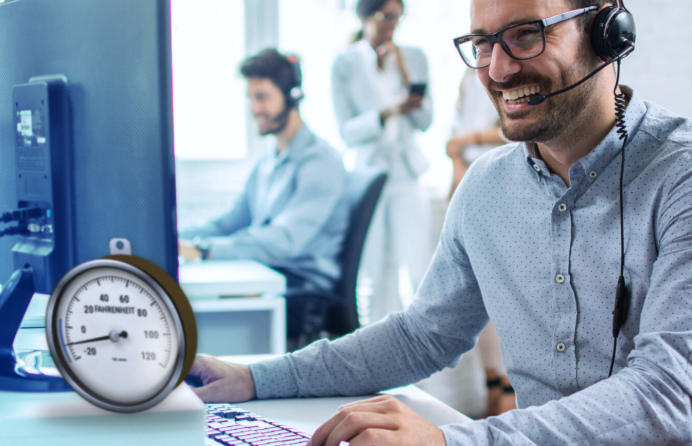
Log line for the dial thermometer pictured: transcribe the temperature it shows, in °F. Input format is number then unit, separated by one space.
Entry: -10 °F
